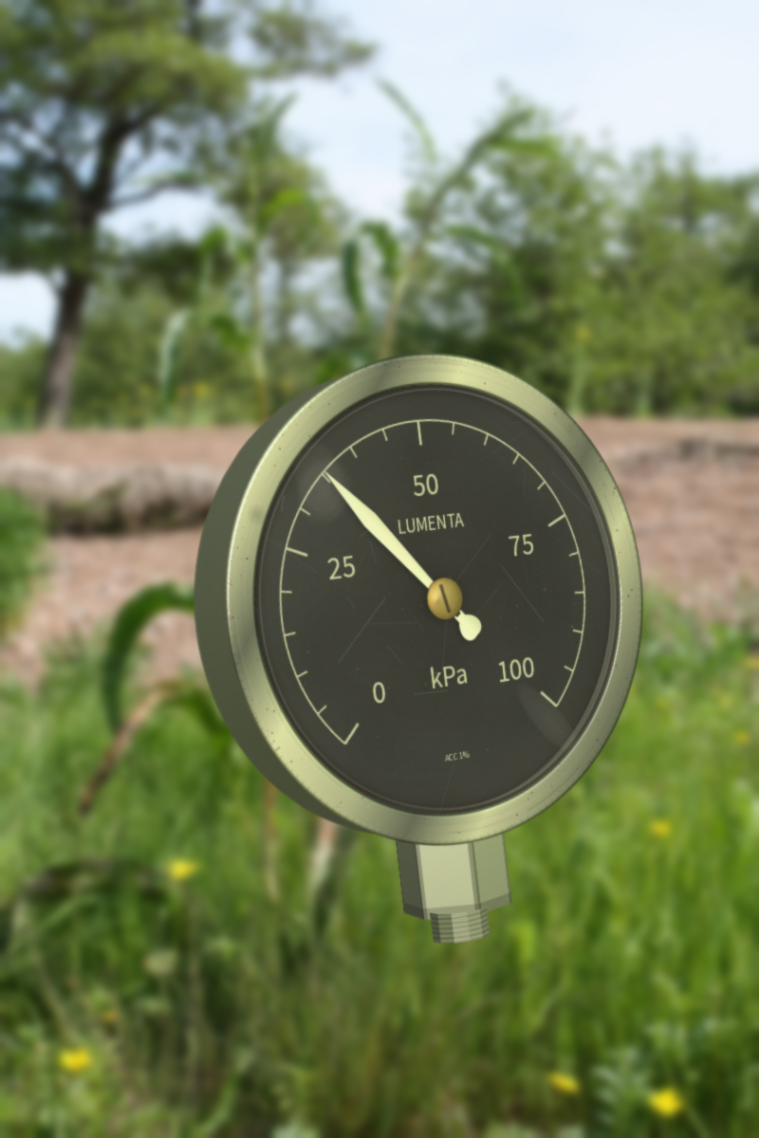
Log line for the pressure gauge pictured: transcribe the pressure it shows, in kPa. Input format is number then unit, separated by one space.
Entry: 35 kPa
